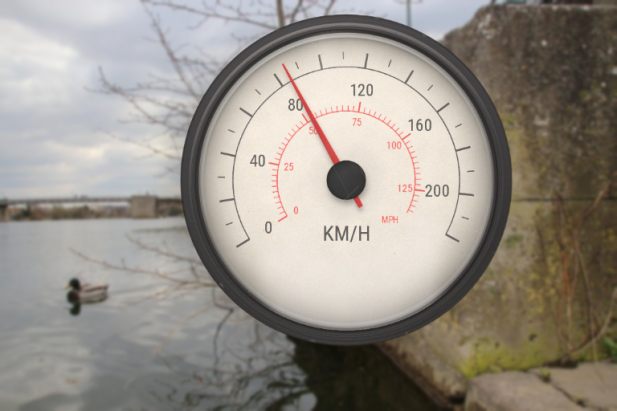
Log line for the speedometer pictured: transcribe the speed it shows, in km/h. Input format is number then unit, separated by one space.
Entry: 85 km/h
